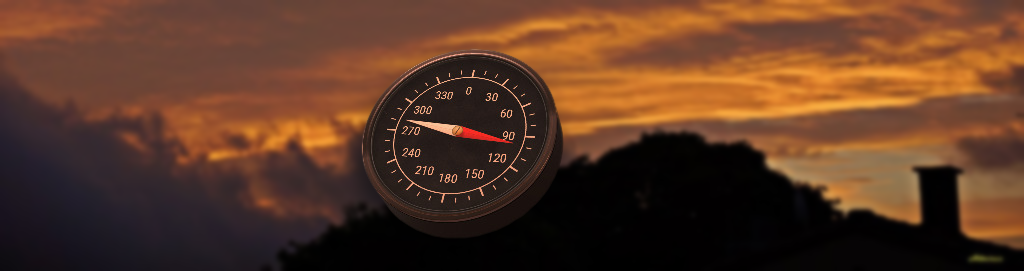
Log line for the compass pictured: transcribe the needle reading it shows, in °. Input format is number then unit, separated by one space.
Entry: 100 °
